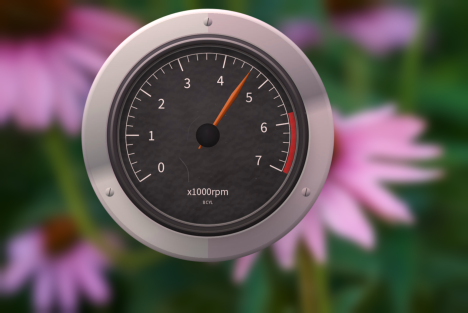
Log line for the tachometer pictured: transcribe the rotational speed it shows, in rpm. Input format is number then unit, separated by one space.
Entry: 4600 rpm
